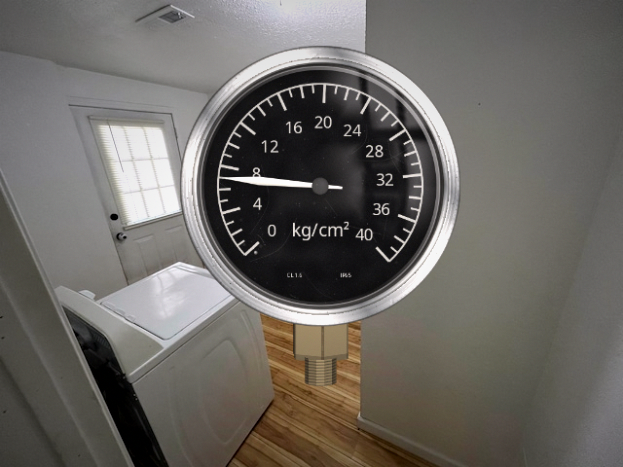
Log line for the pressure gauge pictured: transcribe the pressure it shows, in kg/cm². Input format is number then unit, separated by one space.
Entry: 7 kg/cm²
